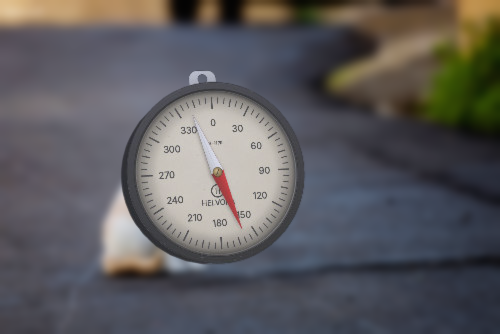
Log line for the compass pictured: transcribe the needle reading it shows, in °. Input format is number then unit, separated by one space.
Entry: 160 °
